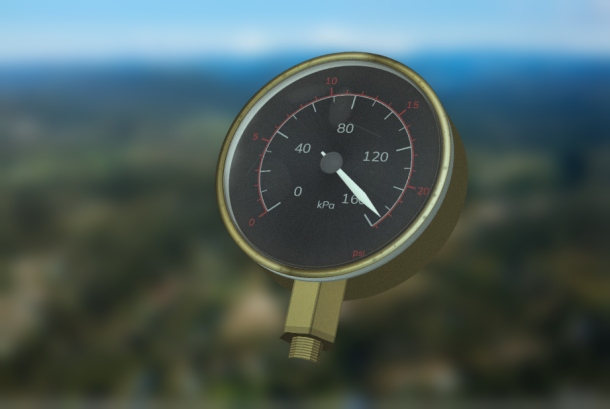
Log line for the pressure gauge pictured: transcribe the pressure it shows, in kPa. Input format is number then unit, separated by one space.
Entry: 155 kPa
